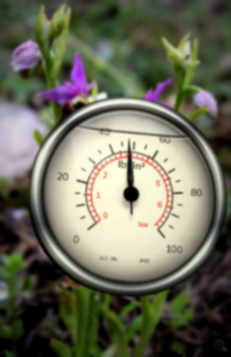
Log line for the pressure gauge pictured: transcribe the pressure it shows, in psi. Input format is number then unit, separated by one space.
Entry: 47.5 psi
